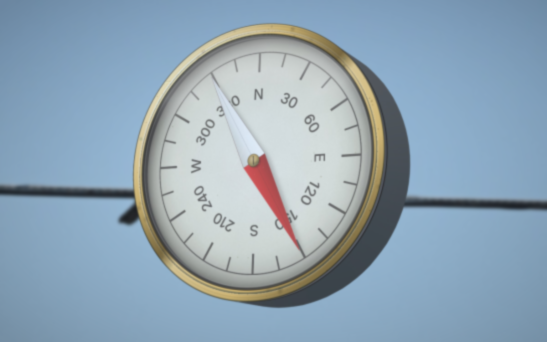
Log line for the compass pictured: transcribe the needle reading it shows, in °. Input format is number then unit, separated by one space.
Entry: 150 °
